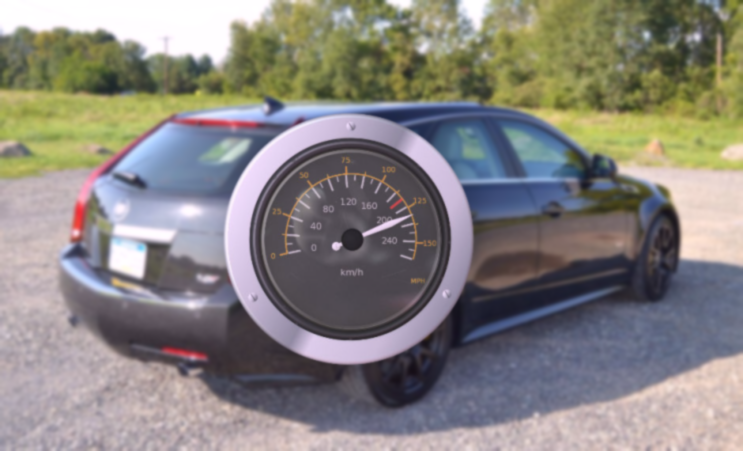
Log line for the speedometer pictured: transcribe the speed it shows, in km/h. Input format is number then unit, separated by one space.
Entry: 210 km/h
